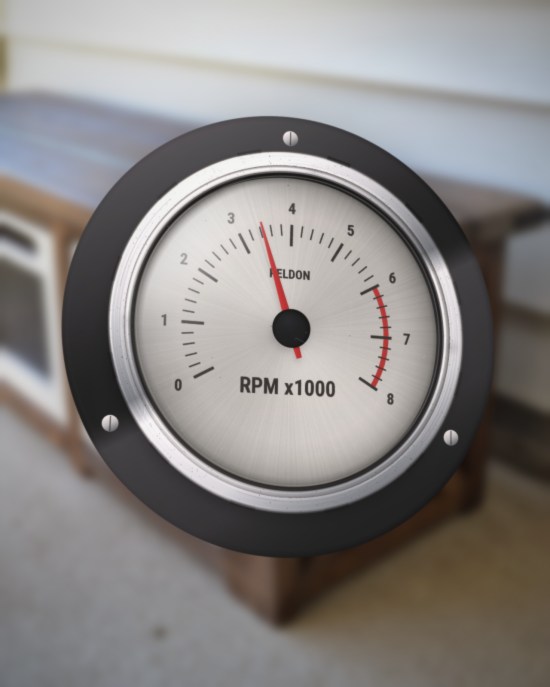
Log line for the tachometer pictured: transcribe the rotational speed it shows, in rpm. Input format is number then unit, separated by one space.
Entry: 3400 rpm
